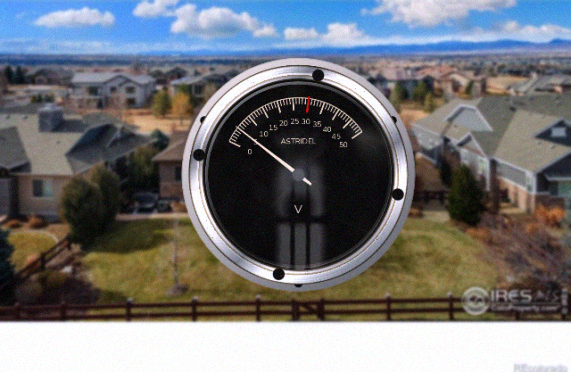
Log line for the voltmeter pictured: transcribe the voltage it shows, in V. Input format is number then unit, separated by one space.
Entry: 5 V
